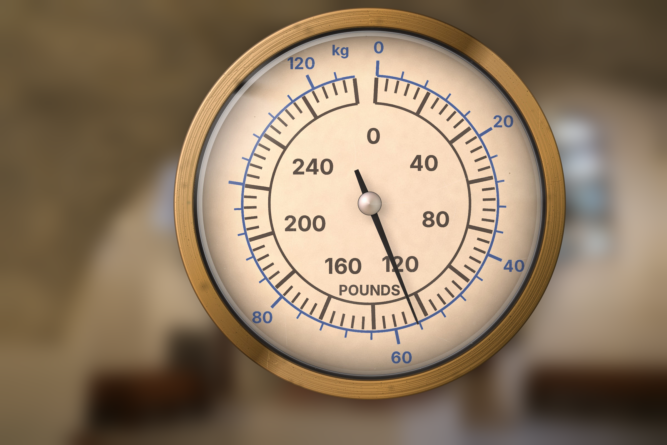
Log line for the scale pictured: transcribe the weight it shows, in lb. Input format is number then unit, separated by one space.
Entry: 124 lb
